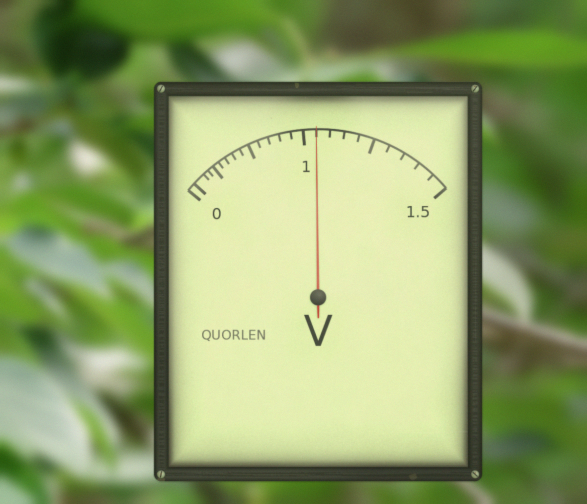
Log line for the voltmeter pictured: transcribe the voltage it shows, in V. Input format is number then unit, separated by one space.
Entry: 1.05 V
